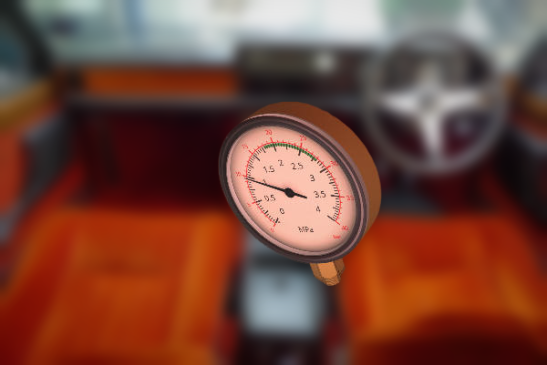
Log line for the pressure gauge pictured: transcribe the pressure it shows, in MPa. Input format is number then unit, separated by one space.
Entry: 1 MPa
